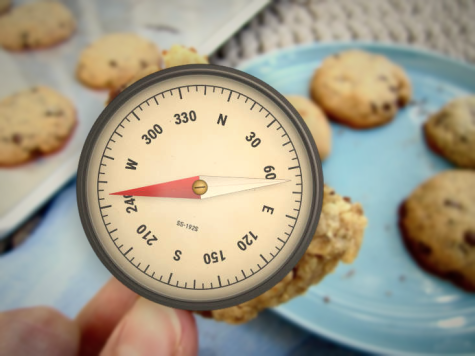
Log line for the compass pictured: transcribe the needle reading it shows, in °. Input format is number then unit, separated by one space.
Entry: 247.5 °
